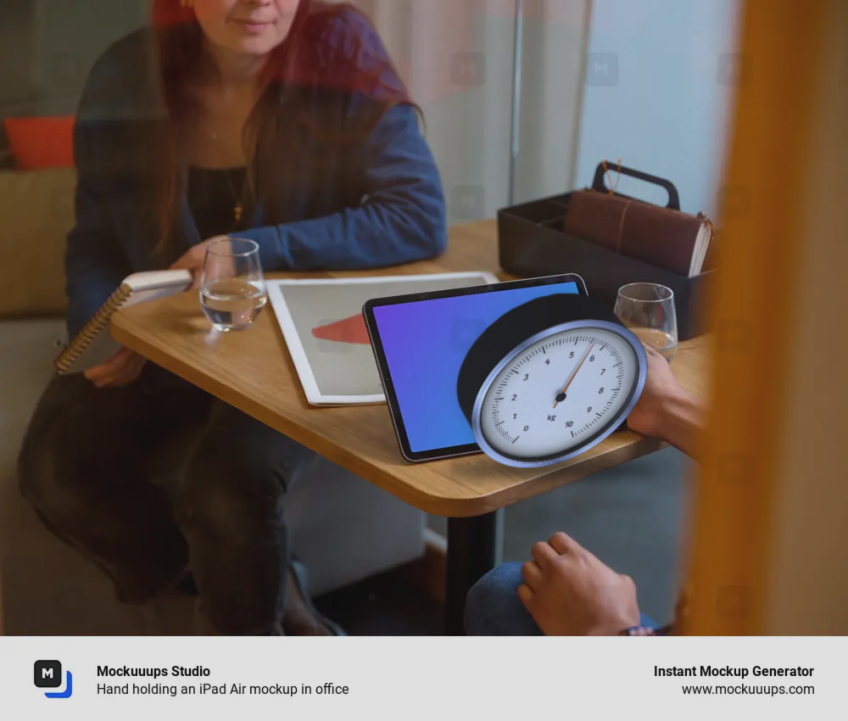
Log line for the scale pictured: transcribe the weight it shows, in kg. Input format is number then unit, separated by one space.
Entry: 5.5 kg
